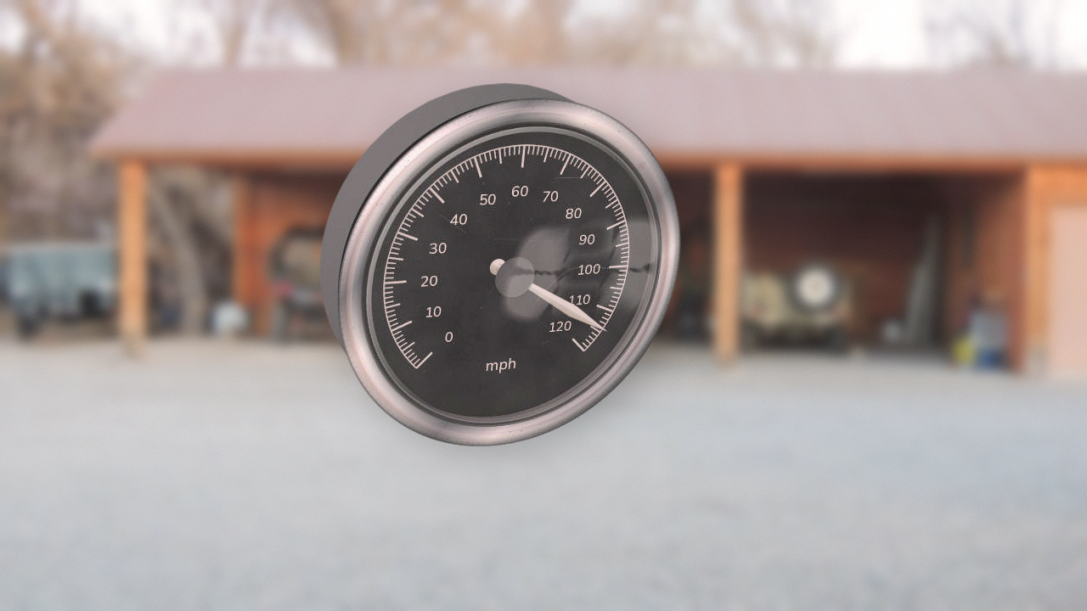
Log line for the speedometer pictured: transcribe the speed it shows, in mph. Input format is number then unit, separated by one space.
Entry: 114 mph
